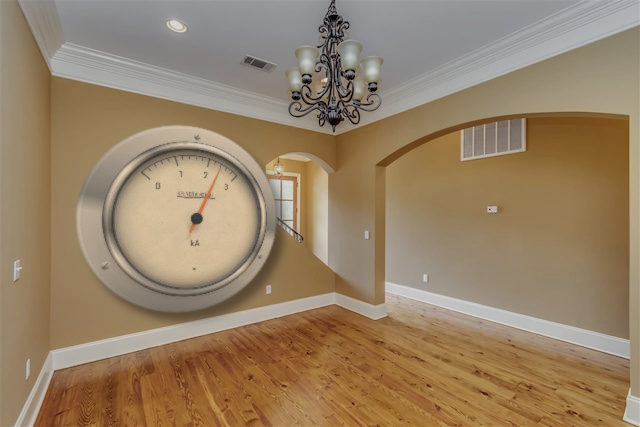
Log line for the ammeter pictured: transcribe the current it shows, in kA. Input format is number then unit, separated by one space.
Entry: 2.4 kA
